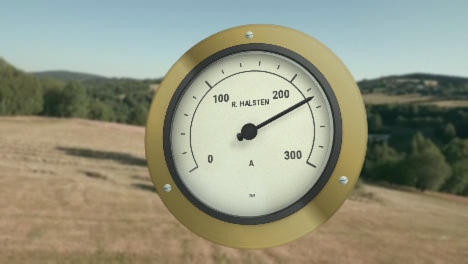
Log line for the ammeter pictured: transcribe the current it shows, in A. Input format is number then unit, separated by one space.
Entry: 230 A
